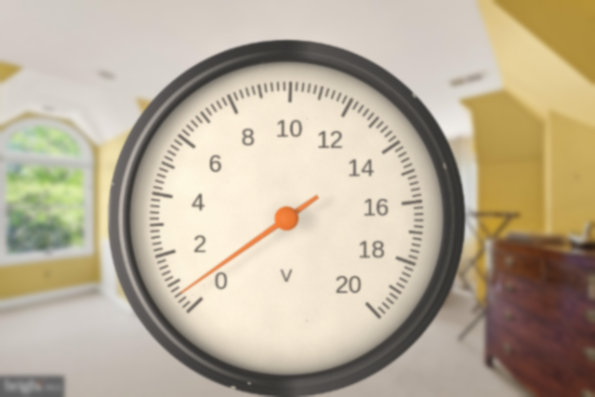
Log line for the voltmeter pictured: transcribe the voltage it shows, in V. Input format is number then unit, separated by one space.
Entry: 0.6 V
